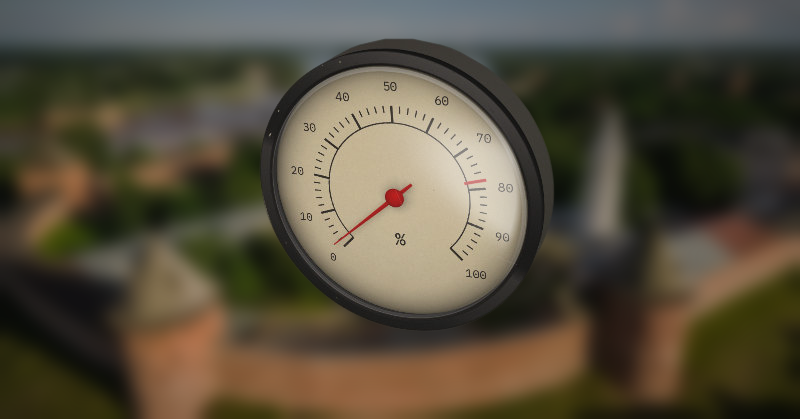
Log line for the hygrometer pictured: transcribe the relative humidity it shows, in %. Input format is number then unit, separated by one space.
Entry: 2 %
